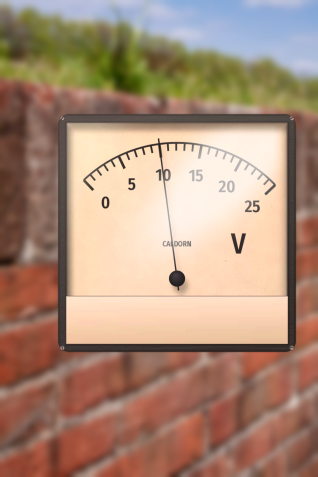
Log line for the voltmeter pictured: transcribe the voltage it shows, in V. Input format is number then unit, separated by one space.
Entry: 10 V
